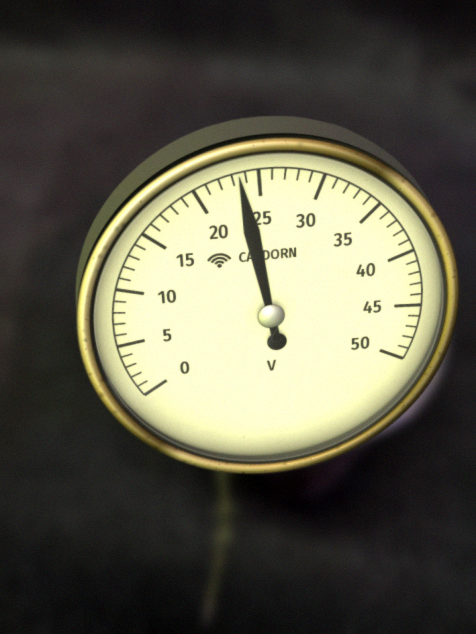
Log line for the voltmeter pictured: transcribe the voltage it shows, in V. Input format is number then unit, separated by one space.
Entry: 23.5 V
